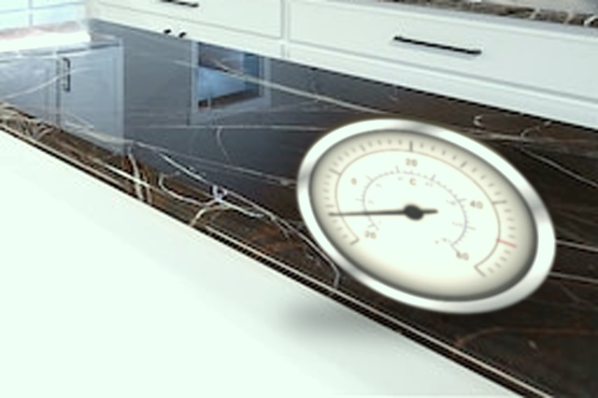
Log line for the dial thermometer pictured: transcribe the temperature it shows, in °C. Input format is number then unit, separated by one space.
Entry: -12 °C
